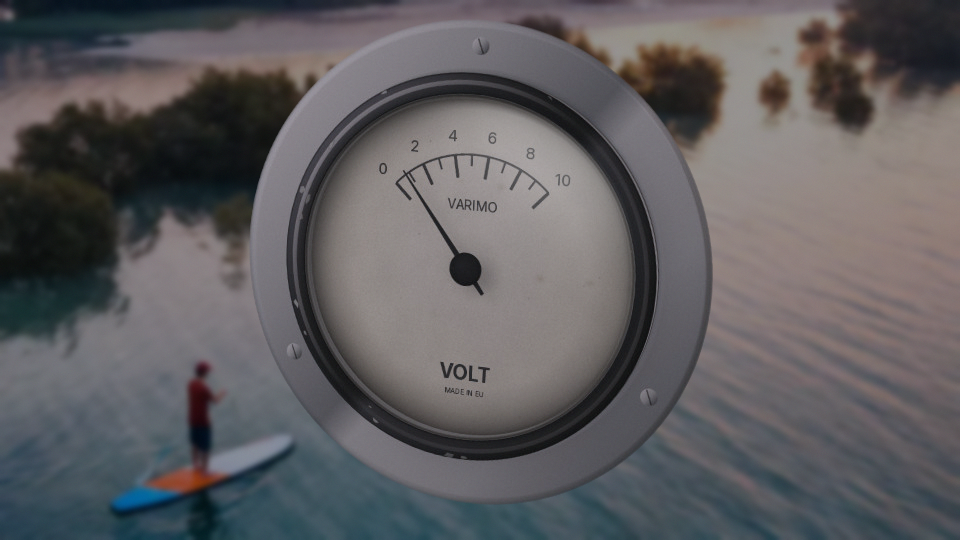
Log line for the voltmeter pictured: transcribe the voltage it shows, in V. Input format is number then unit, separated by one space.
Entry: 1 V
